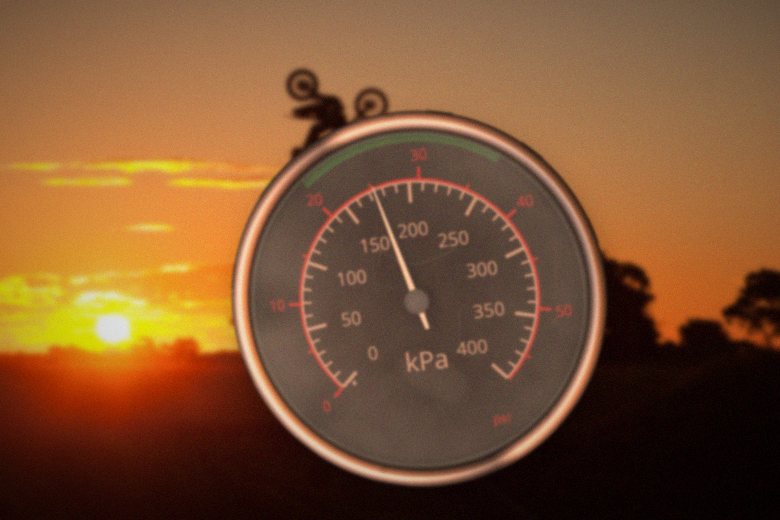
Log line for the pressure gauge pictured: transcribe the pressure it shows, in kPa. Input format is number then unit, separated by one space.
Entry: 175 kPa
